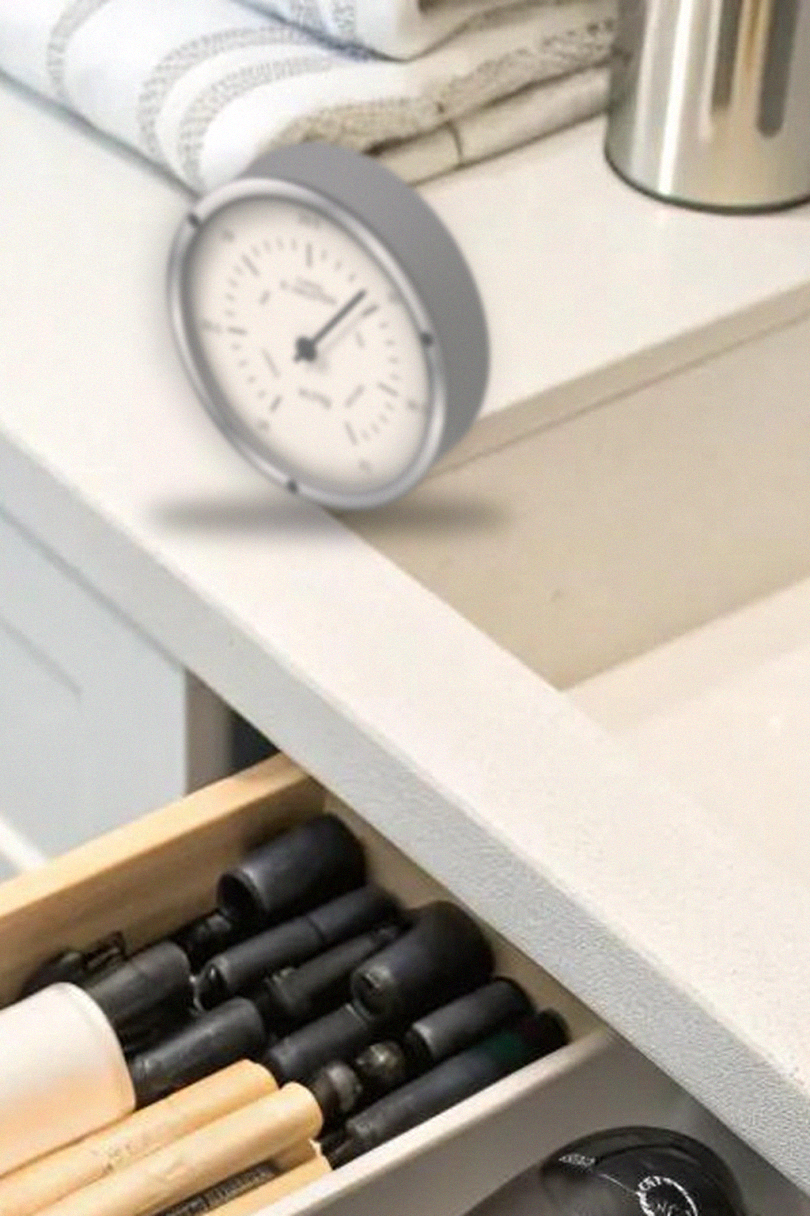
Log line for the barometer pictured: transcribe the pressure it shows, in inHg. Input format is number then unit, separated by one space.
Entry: 29.9 inHg
